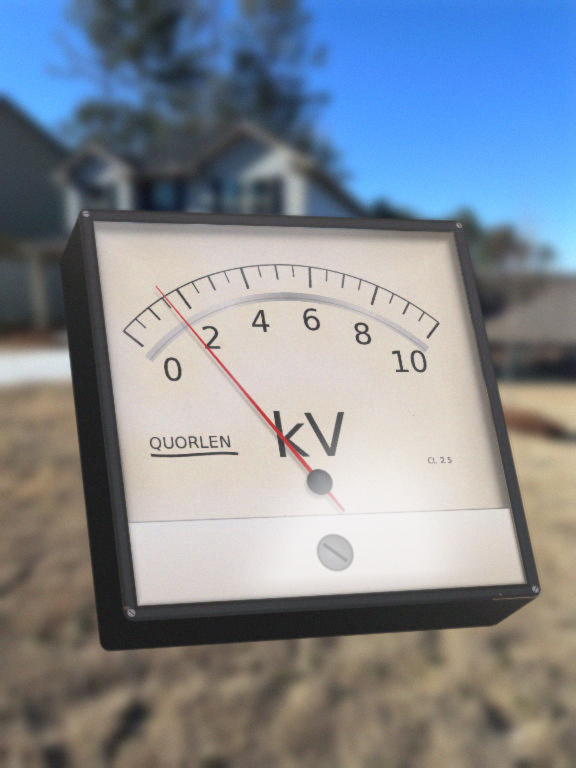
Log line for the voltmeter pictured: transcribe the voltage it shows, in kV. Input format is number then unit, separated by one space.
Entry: 1.5 kV
